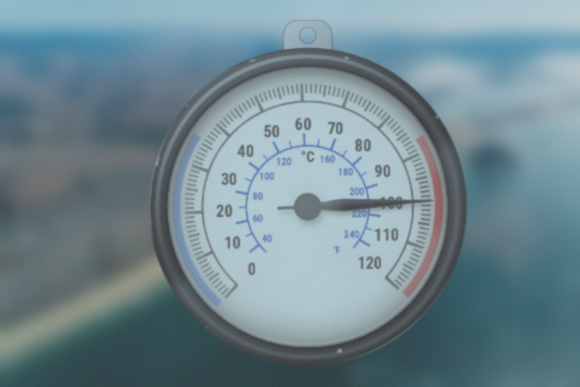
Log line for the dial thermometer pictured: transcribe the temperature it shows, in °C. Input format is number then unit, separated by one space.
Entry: 100 °C
